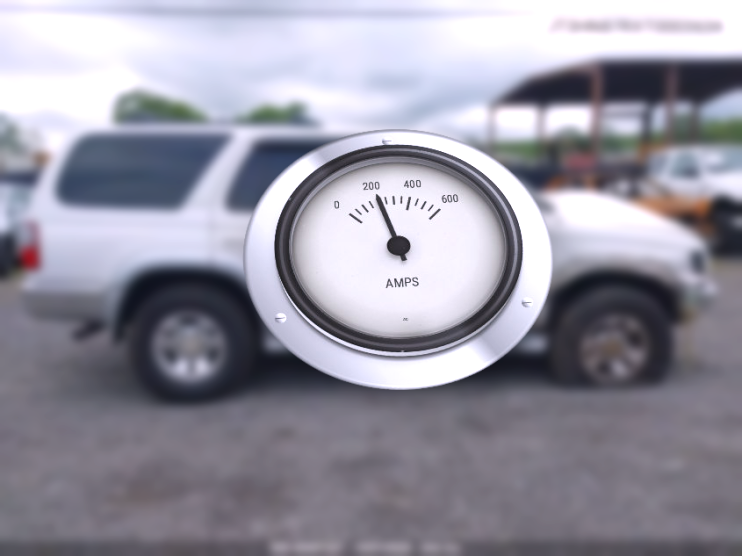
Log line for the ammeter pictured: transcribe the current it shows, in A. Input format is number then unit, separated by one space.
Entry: 200 A
